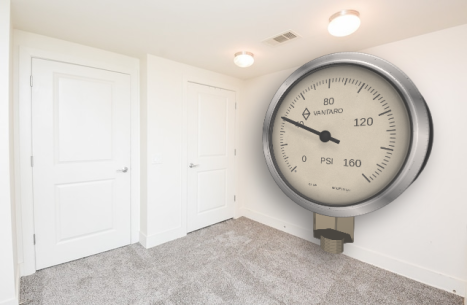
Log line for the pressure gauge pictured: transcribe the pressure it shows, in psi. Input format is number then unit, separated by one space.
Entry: 40 psi
